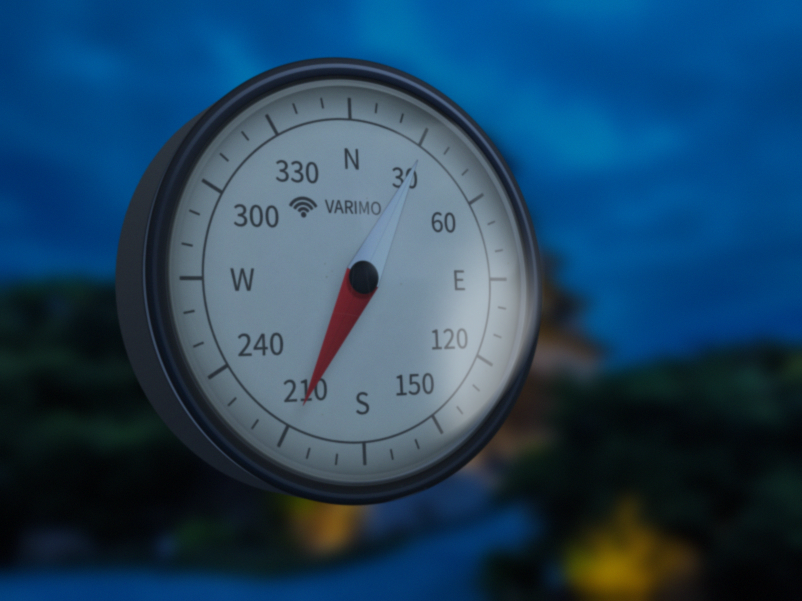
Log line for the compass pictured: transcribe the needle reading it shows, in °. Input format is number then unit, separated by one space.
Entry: 210 °
